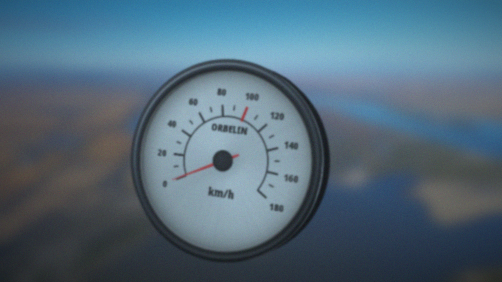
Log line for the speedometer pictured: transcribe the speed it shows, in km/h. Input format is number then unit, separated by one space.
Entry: 0 km/h
